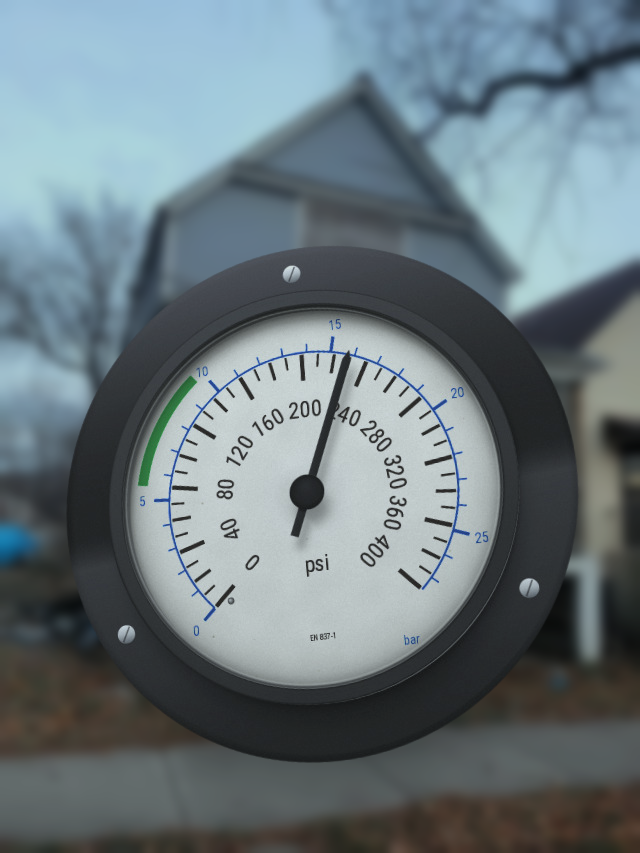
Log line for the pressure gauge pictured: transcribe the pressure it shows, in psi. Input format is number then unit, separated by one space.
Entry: 230 psi
